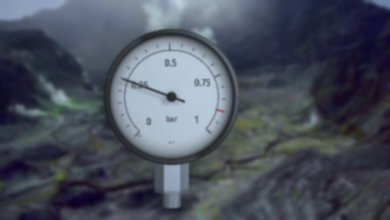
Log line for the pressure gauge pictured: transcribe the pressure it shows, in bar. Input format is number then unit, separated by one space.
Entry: 0.25 bar
